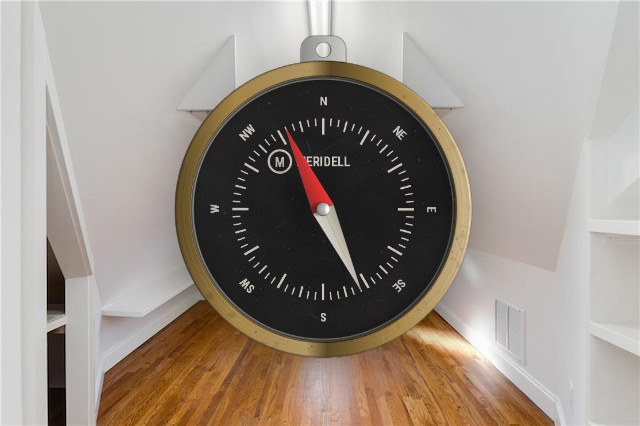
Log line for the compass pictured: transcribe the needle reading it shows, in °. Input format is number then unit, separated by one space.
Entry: 335 °
